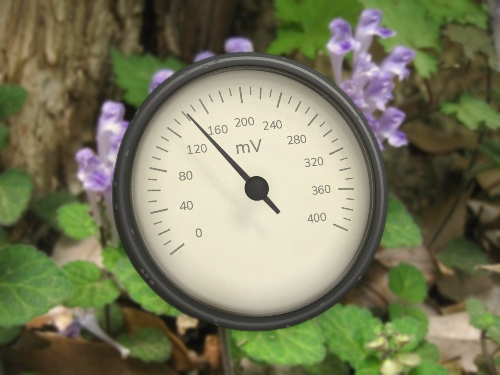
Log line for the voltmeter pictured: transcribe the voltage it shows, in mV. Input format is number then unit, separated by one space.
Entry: 140 mV
